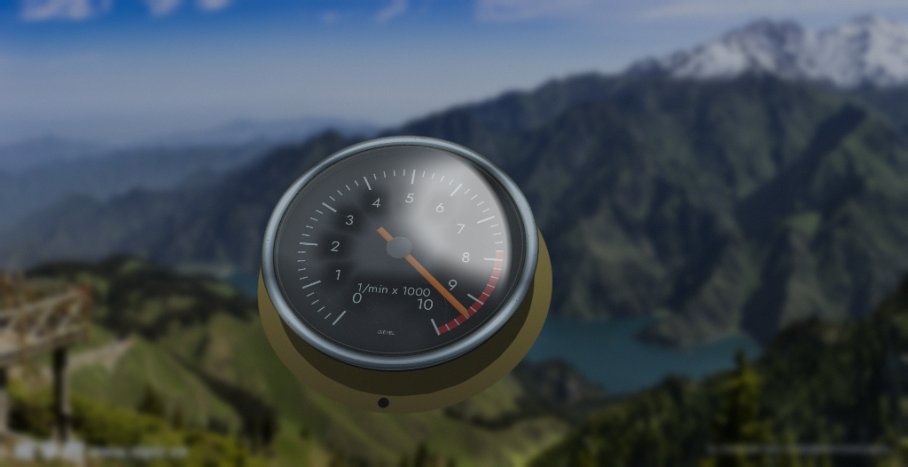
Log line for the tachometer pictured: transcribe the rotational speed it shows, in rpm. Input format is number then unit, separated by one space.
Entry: 9400 rpm
